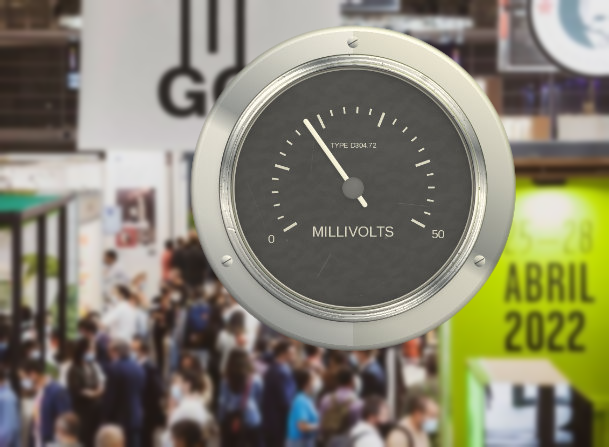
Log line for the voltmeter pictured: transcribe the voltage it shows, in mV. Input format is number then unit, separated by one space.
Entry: 18 mV
